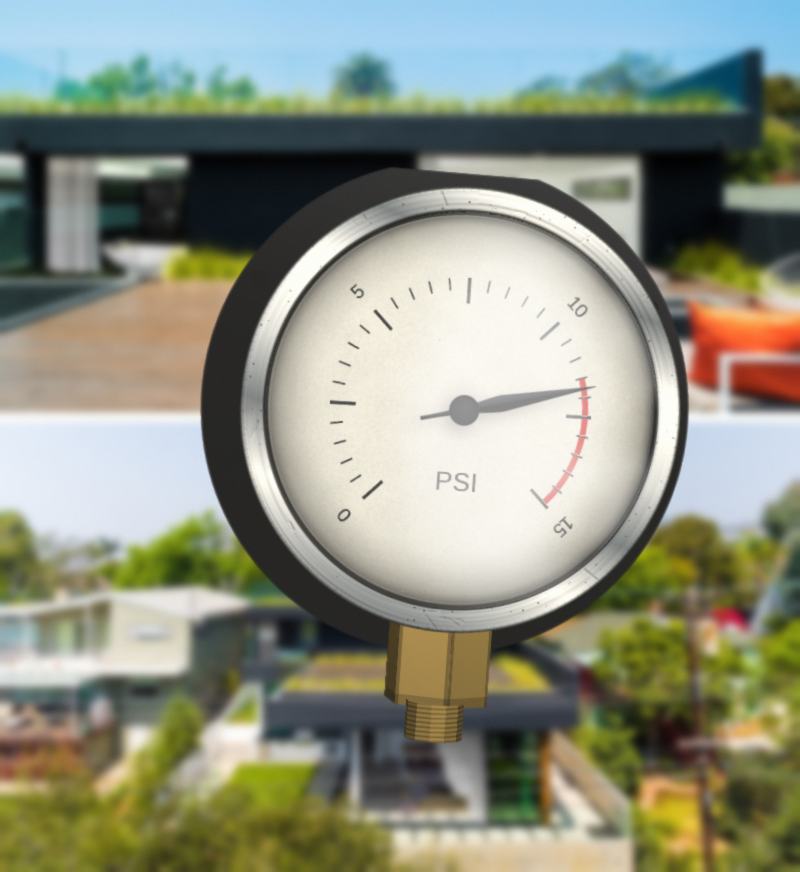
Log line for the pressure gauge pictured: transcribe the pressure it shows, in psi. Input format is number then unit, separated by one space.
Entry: 11.75 psi
